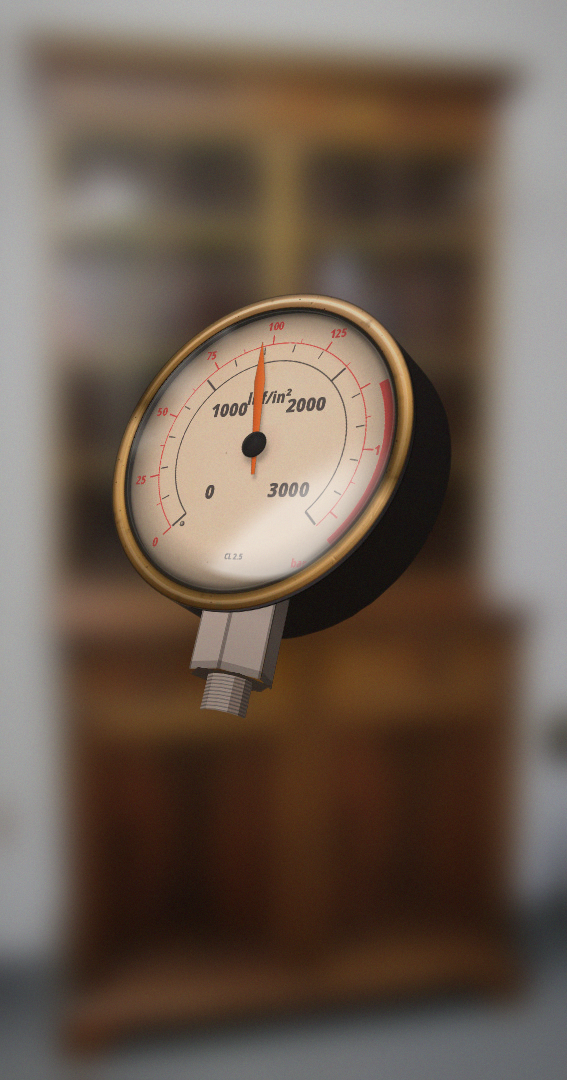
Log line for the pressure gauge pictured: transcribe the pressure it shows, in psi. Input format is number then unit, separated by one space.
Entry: 1400 psi
